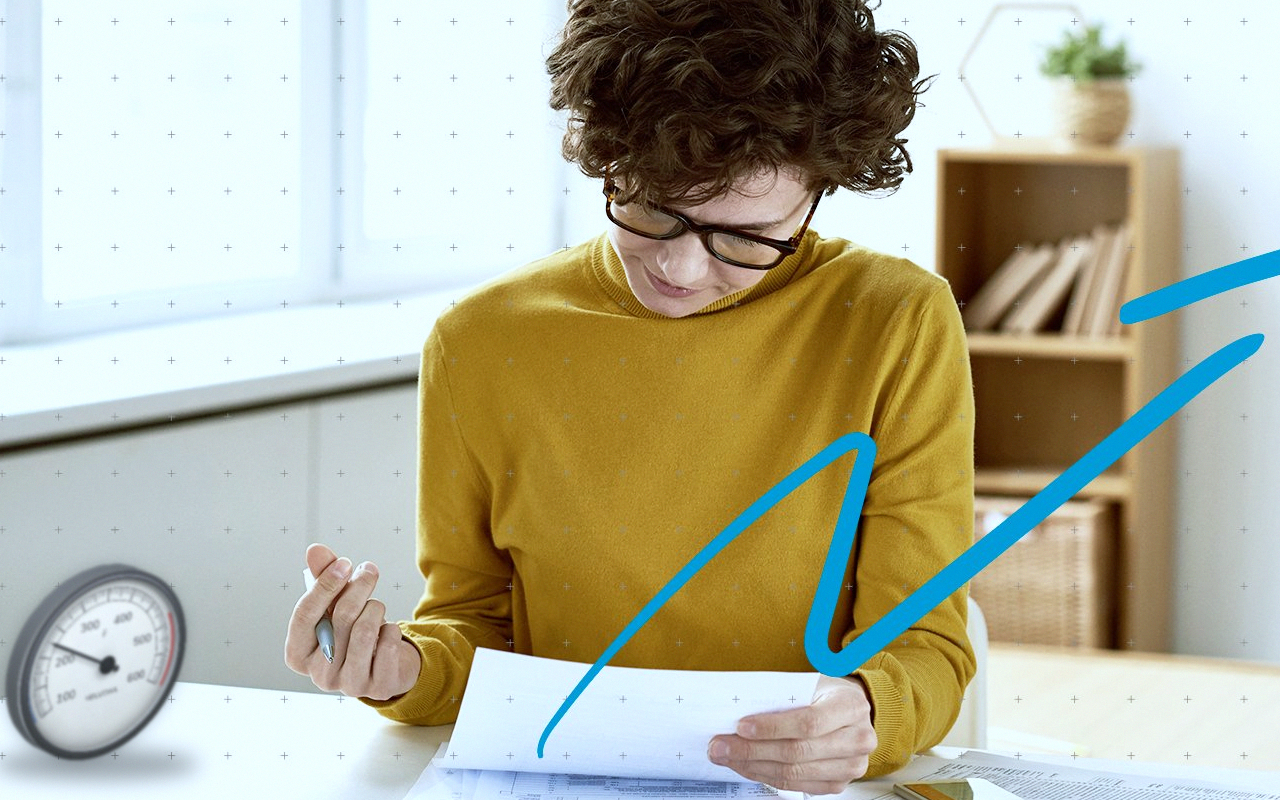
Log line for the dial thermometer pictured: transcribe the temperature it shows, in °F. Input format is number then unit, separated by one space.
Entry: 225 °F
